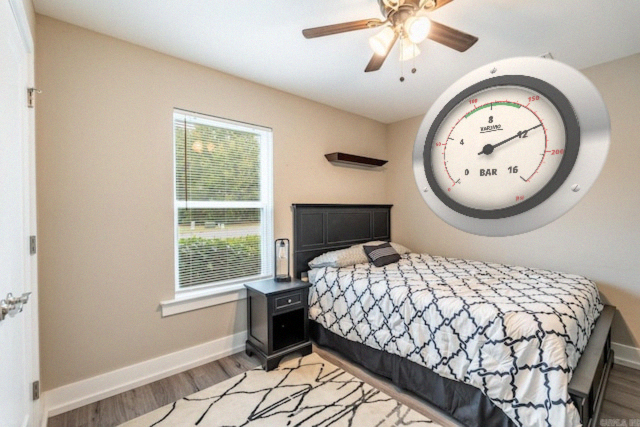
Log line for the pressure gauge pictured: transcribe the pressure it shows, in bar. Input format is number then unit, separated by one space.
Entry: 12 bar
